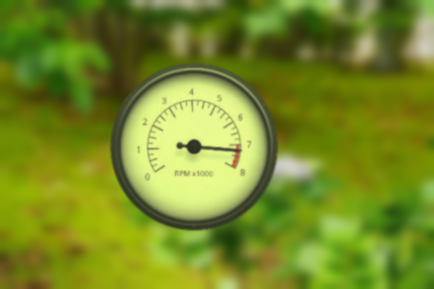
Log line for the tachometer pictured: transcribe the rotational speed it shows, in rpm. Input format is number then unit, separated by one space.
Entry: 7250 rpm
